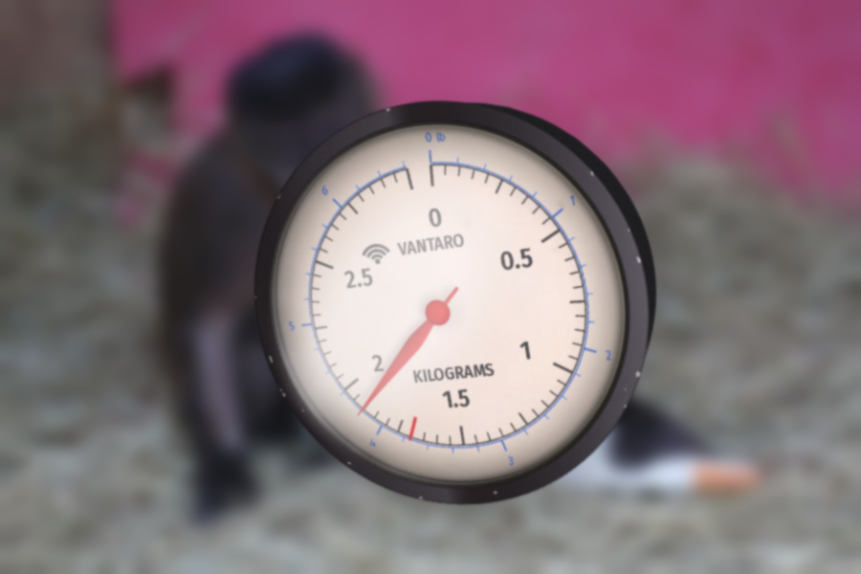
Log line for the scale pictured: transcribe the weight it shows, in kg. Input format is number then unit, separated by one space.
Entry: 1.9 kg
